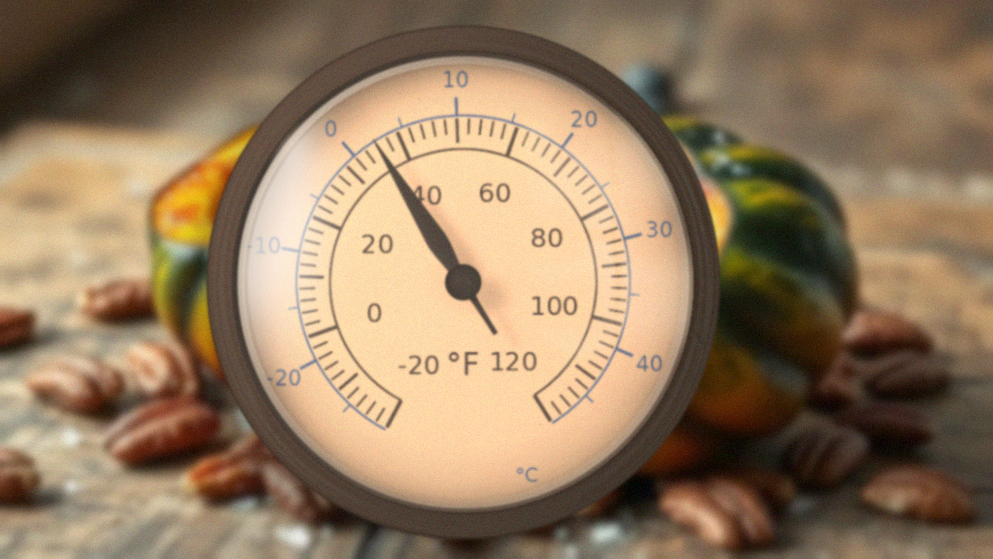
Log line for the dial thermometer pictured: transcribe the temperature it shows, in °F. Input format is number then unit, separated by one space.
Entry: 36 °F
